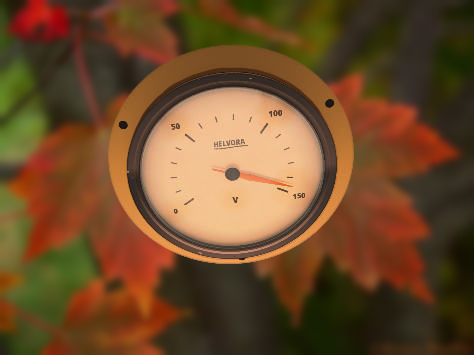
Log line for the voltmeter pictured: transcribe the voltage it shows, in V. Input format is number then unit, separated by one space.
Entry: 145 V
